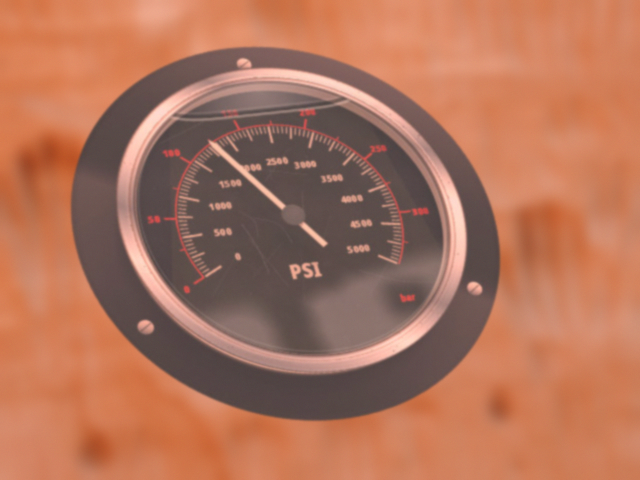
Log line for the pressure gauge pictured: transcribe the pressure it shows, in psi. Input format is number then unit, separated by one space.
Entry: 1750 psi
